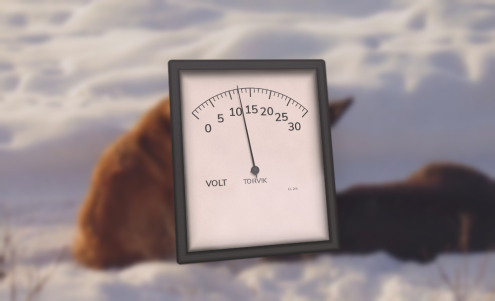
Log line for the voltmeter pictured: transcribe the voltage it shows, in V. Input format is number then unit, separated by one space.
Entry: 12 V
